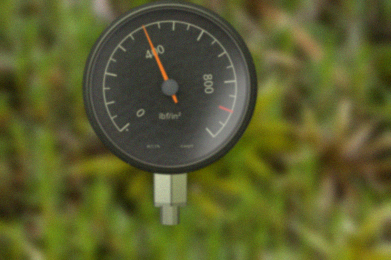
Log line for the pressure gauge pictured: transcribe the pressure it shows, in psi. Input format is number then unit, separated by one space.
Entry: 400 psi
